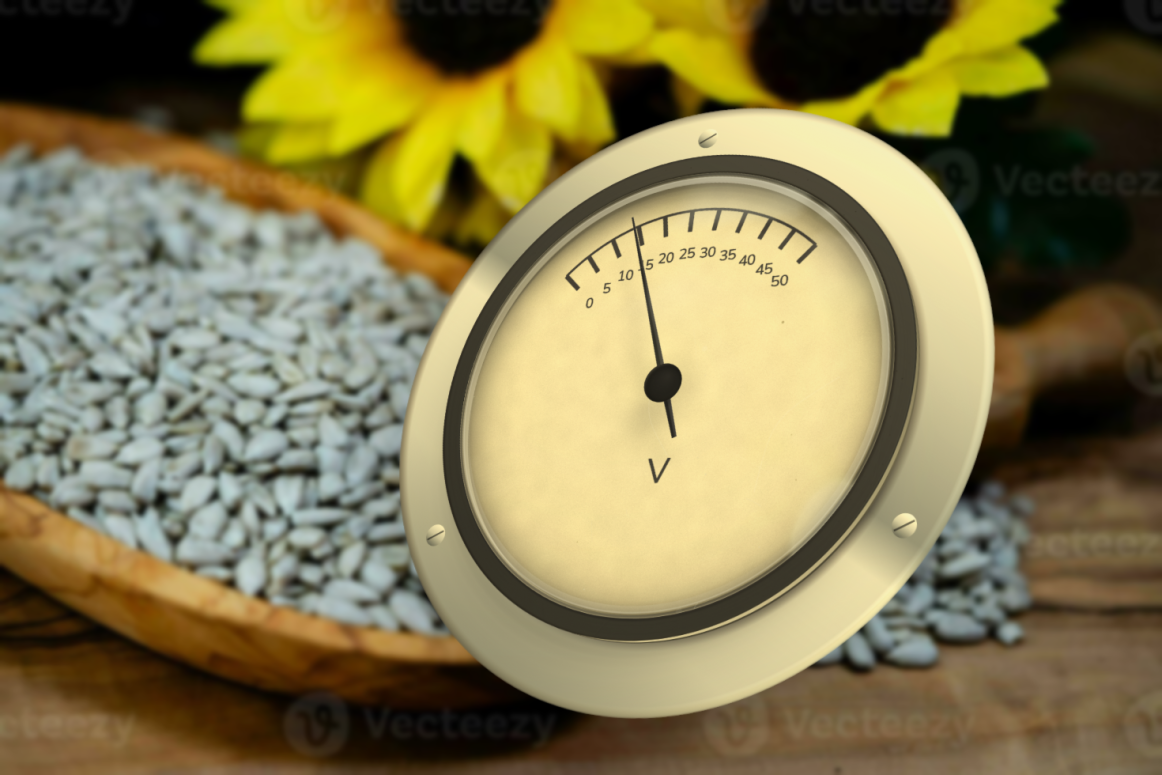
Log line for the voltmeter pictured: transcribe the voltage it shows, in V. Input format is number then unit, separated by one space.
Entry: 15 V
